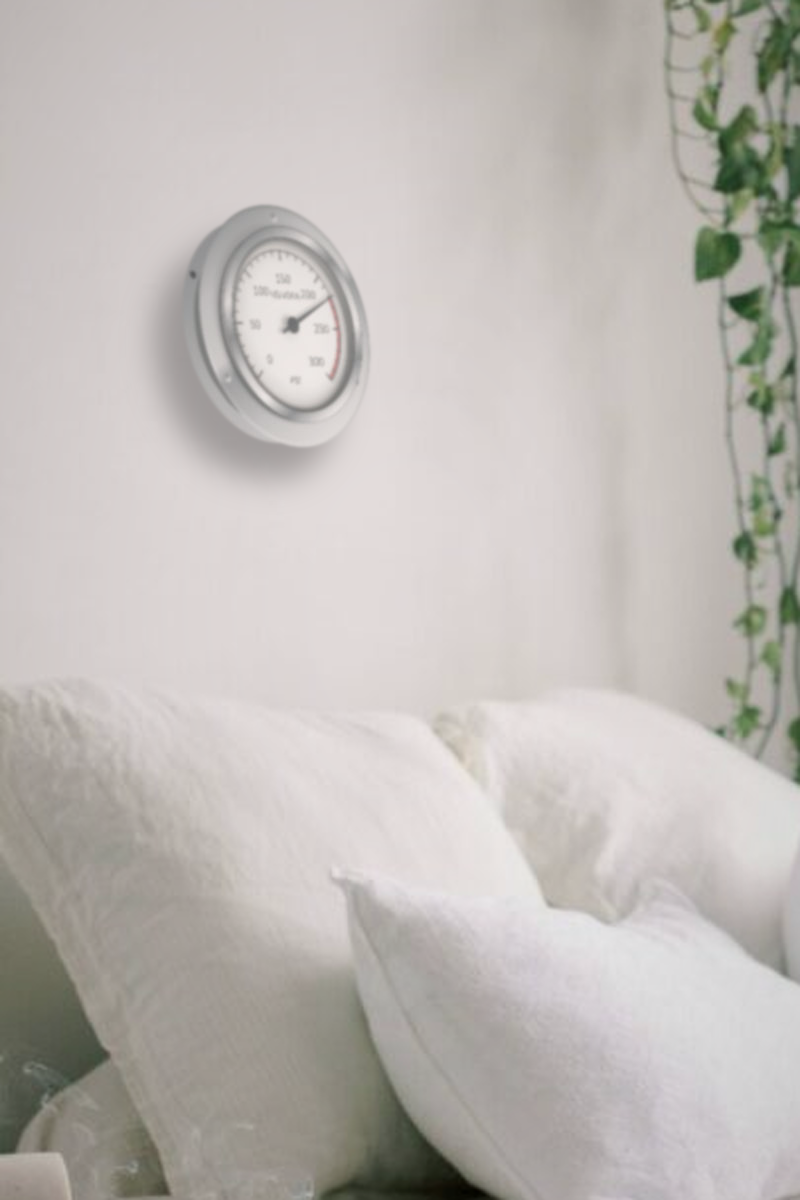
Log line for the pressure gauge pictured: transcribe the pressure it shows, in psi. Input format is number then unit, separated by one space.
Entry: 220 psi
